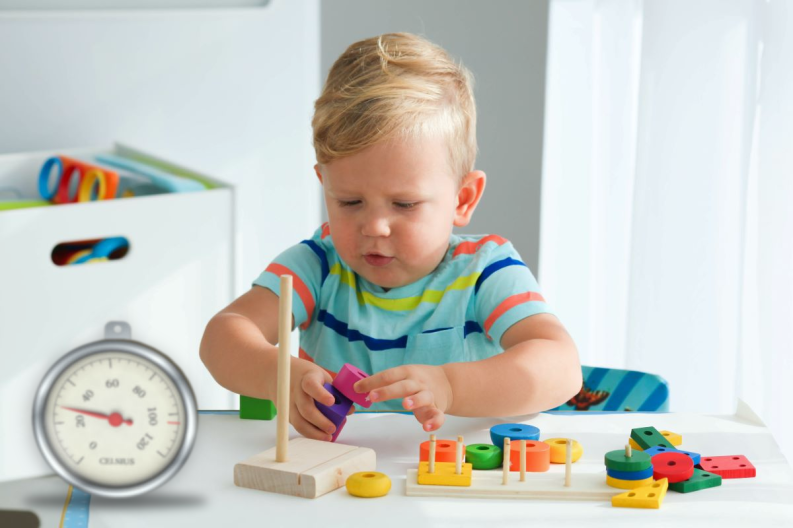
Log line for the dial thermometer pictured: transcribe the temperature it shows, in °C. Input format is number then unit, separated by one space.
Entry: 28 °C
